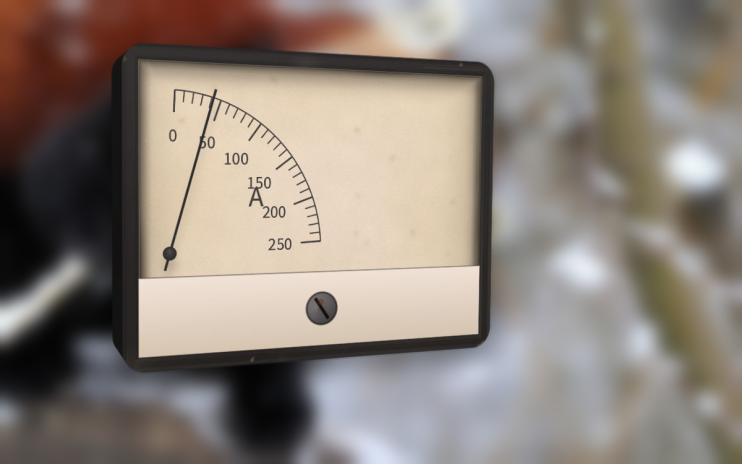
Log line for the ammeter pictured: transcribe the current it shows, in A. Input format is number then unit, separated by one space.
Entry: 40 A
